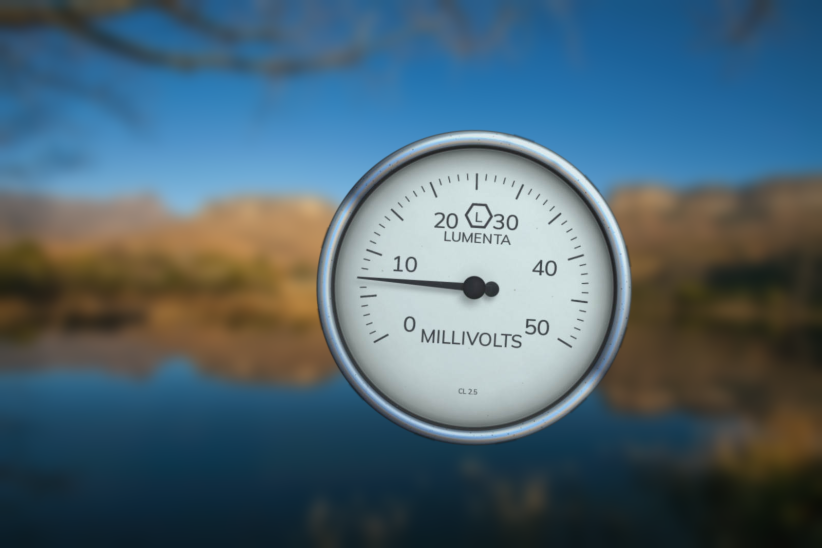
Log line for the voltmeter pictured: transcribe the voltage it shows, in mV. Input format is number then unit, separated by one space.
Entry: 7 mV
